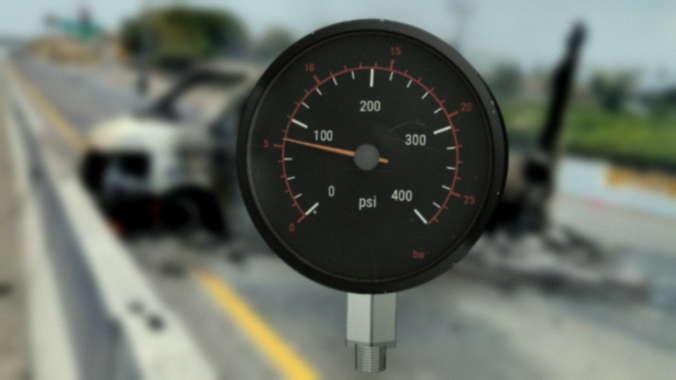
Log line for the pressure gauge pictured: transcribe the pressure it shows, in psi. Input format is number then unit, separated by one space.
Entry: 80 psi
